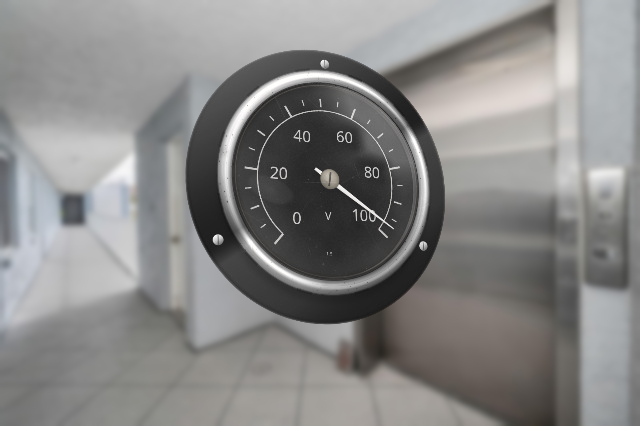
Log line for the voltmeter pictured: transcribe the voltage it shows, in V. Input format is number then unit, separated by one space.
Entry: 97.5 V
